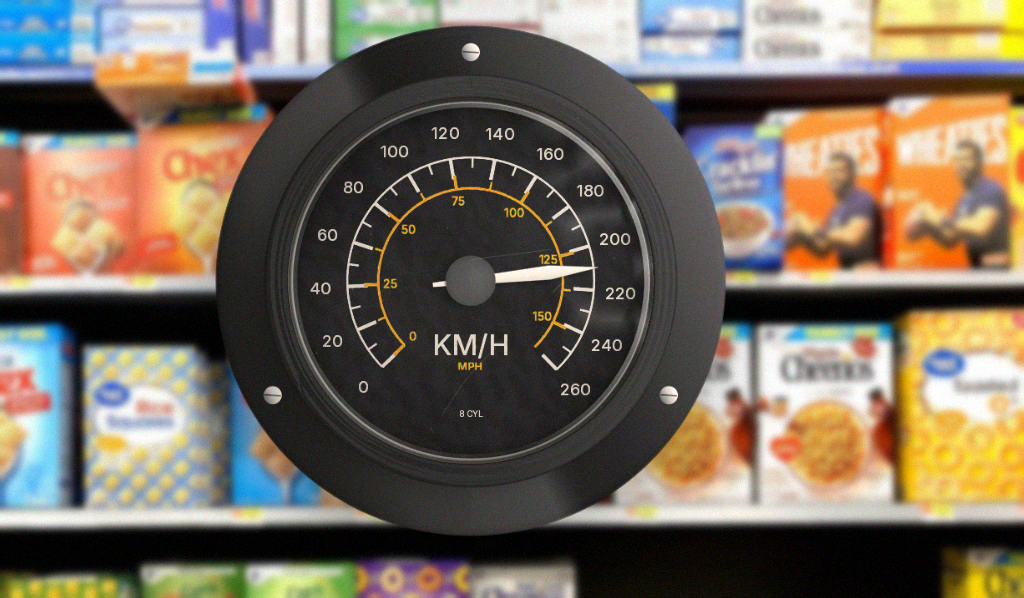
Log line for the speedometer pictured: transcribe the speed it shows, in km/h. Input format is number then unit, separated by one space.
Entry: 210 km/h
